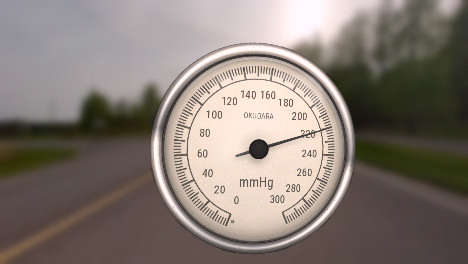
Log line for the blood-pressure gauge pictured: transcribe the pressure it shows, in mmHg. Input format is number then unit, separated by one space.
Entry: 220 mmHg
